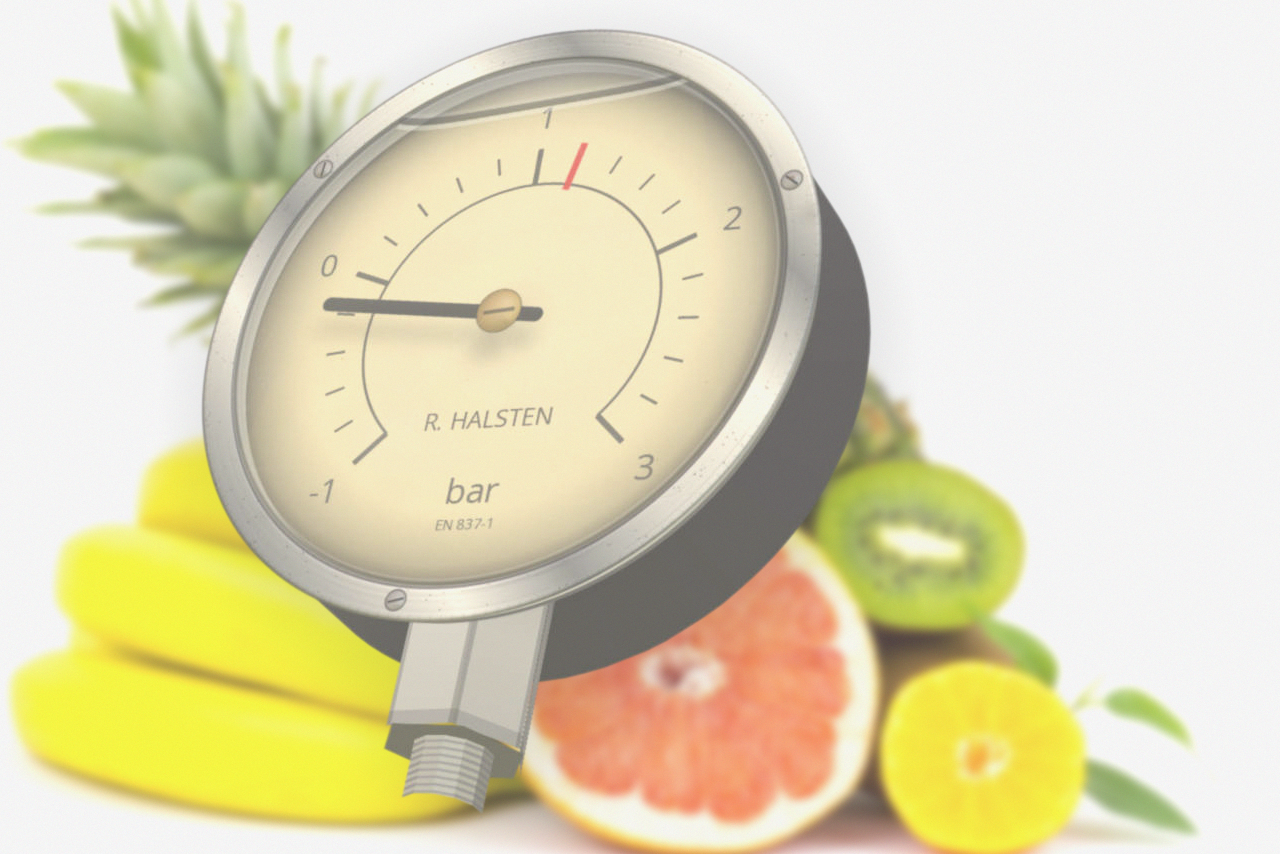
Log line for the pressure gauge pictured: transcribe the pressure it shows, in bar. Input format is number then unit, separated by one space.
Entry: -0.2 bar
